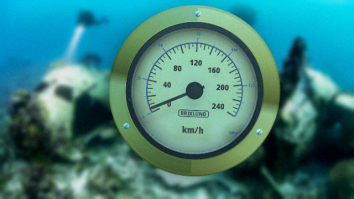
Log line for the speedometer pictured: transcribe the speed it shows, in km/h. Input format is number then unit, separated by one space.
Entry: 5 km/h
